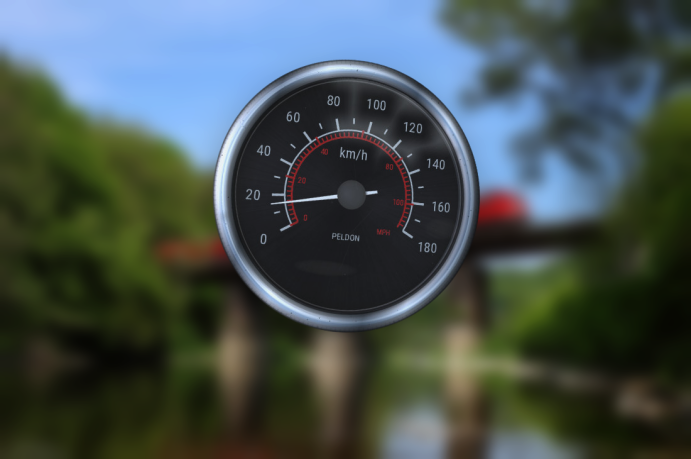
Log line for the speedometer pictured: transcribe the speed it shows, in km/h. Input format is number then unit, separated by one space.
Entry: 15 km/h
